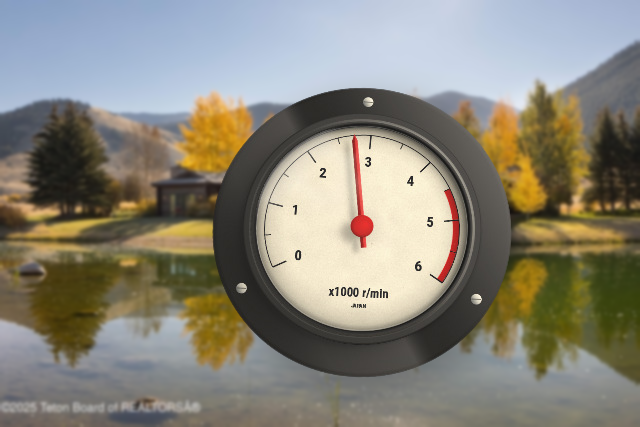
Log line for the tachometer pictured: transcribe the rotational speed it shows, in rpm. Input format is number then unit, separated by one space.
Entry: 2750 rpm
